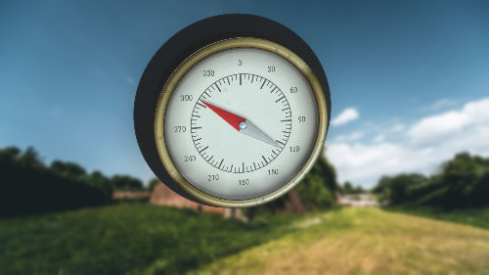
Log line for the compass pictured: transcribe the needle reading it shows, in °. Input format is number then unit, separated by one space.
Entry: 305 °
